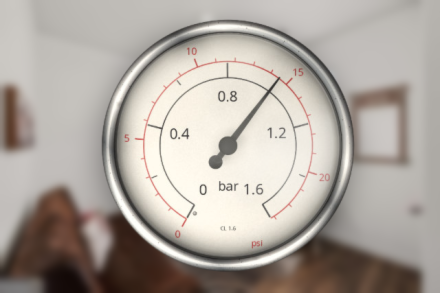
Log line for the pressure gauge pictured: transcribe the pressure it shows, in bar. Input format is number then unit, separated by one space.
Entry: 1 bar
